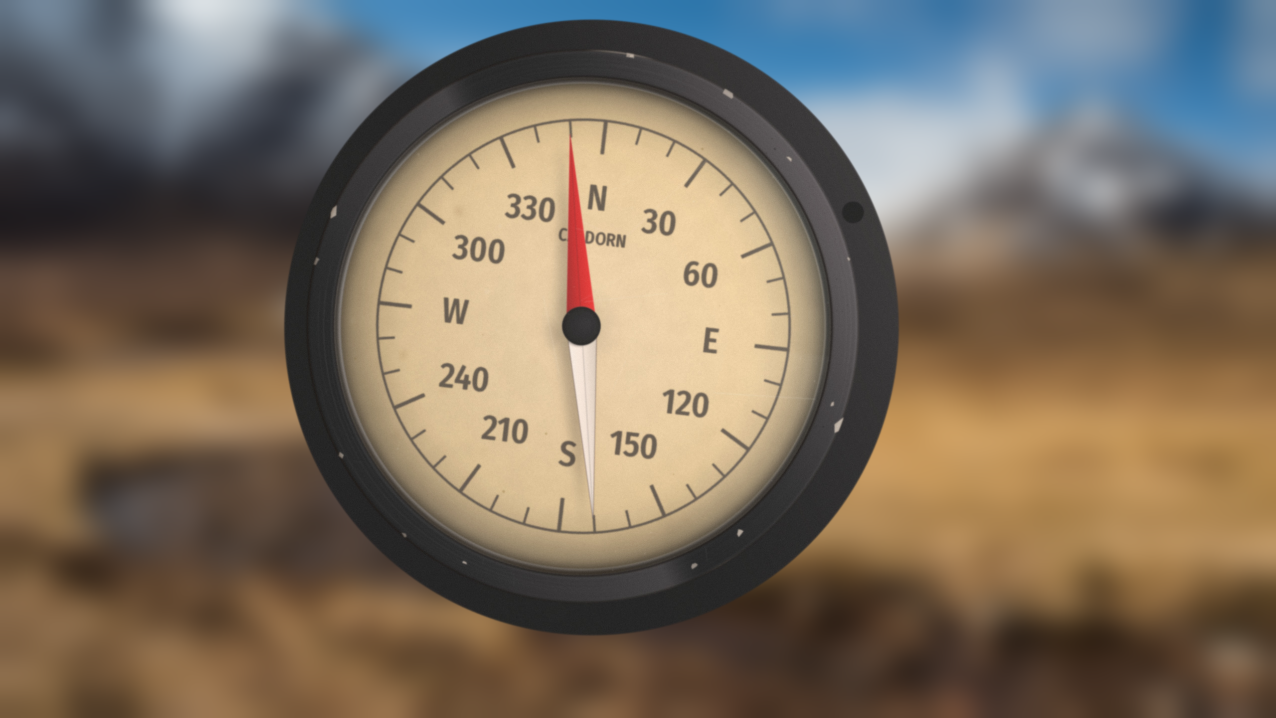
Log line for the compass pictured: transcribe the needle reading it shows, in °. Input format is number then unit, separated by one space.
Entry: 350 °
